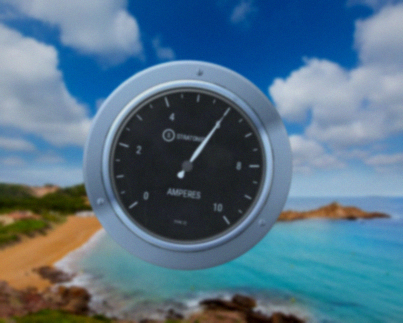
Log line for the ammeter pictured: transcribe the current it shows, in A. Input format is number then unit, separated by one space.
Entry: 6 A
